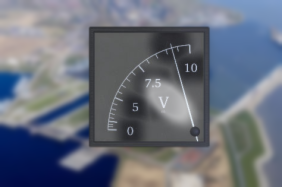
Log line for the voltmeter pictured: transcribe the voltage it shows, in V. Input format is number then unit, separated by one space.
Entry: 9.25 V
